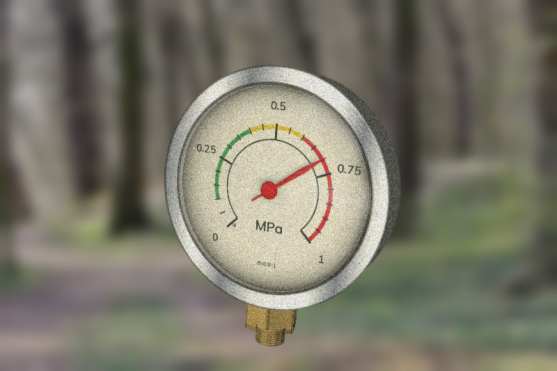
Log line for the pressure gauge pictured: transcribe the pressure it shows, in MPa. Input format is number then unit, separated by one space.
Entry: 0.7 MPa
